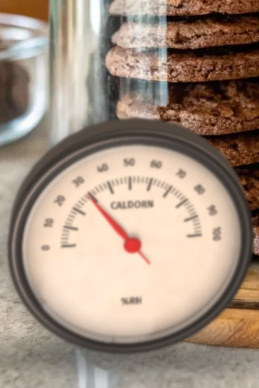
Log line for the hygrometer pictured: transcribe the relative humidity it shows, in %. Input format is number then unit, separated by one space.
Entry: 30 %
